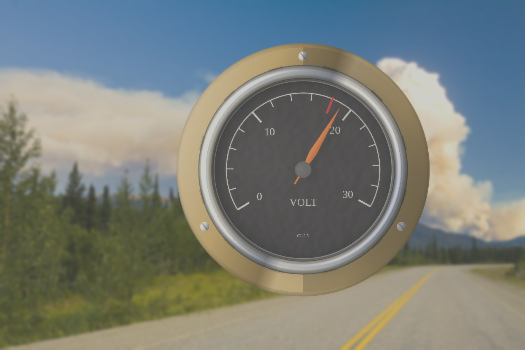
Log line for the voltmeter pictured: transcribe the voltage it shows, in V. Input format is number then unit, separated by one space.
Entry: 19 V
